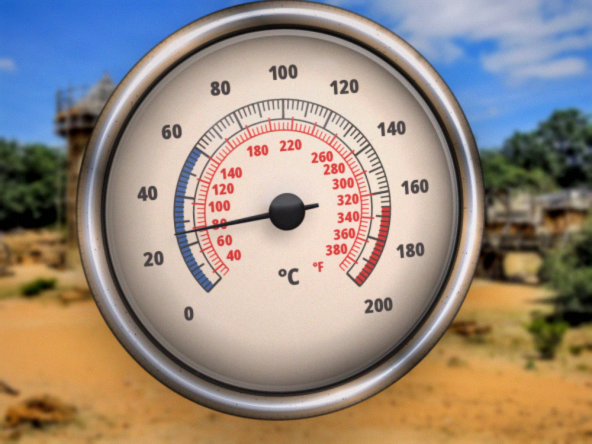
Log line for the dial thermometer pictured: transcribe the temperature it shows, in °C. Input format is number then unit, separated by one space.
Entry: 26 °C
